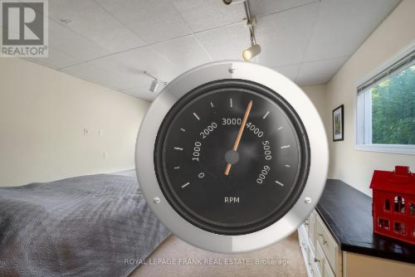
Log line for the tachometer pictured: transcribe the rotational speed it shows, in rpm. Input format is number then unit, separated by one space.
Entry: 3500 rpm
